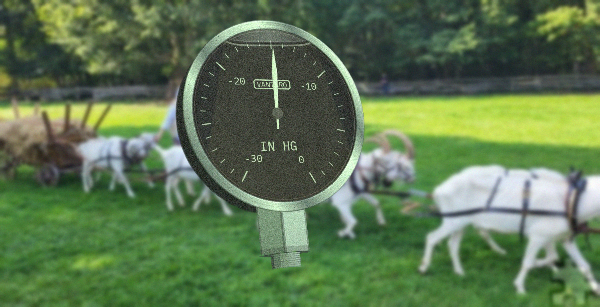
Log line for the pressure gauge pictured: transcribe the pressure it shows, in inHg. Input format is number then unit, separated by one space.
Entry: -15 inHg
